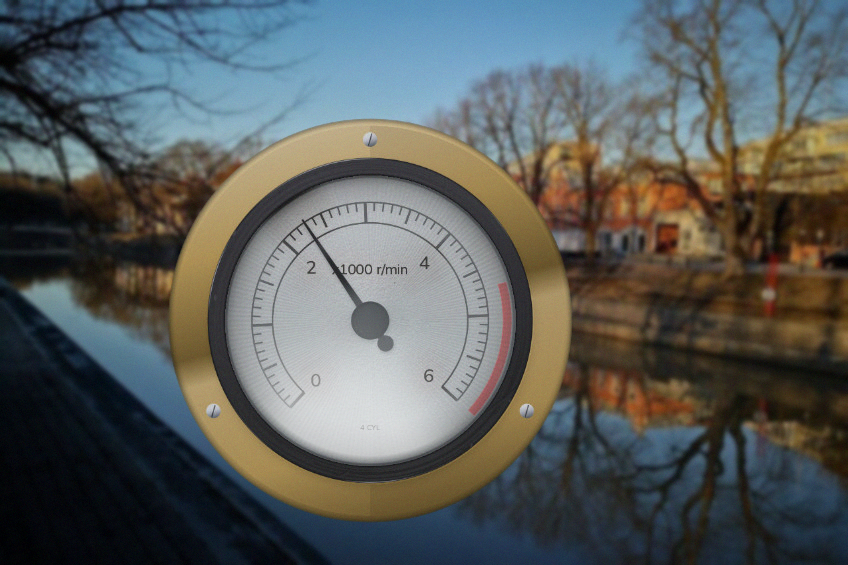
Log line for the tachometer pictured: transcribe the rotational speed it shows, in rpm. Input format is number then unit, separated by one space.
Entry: 2300 rpm
